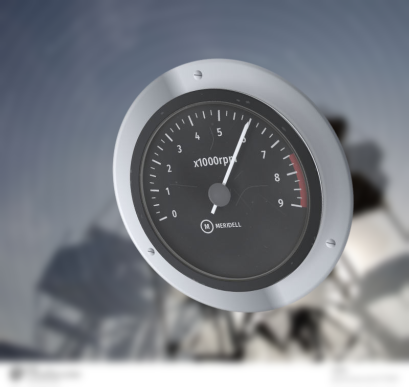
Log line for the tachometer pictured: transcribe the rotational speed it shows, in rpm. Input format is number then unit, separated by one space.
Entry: 6000 rpm
